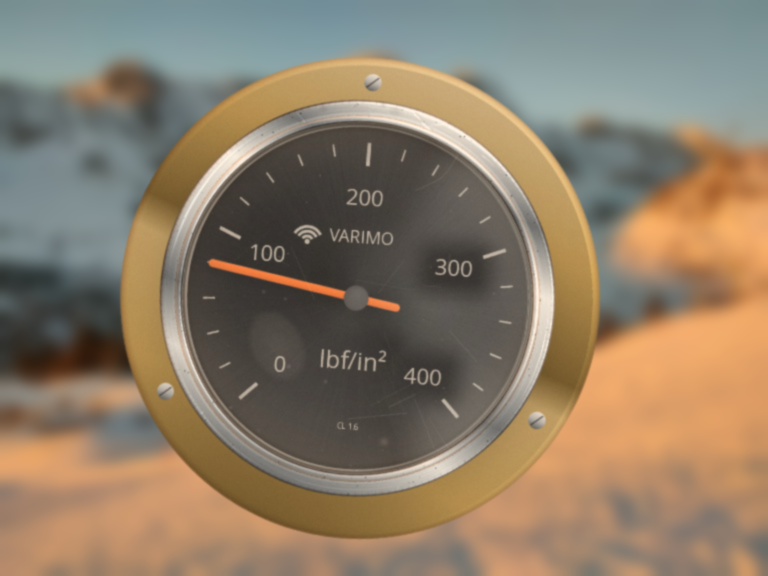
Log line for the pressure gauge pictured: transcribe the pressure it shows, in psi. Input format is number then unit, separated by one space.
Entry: 80 psi
